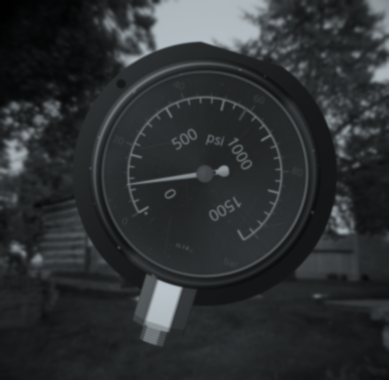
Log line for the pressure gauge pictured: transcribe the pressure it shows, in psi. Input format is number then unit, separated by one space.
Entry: 125 psi
